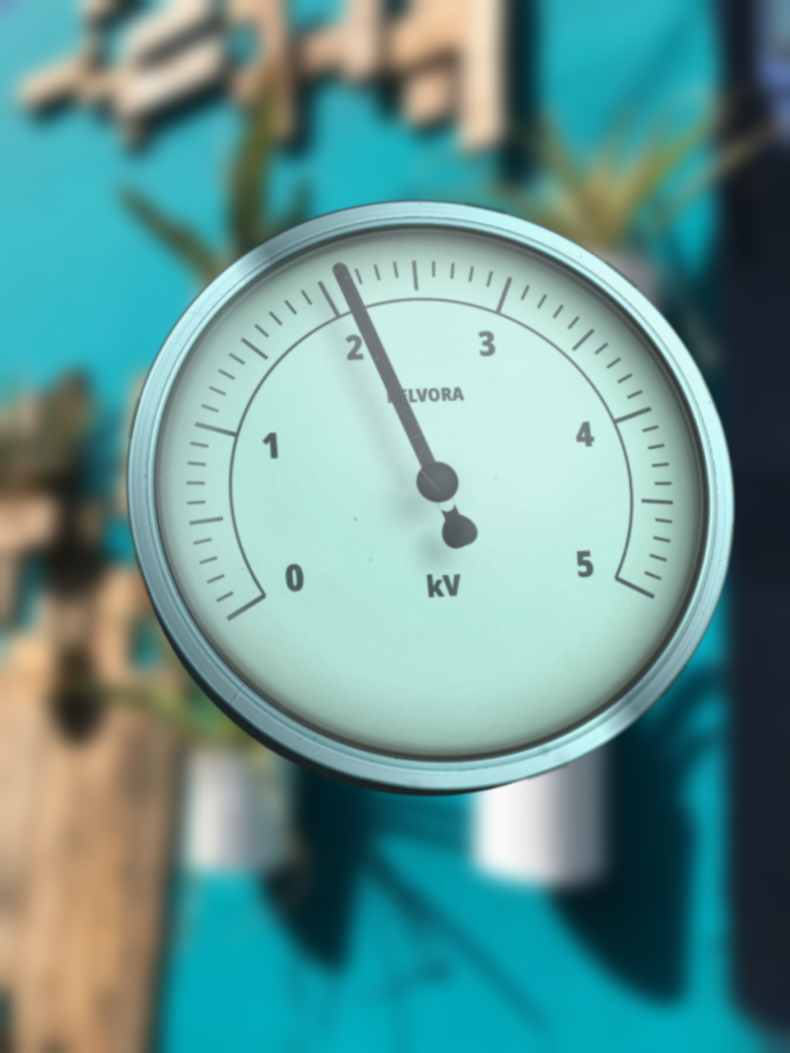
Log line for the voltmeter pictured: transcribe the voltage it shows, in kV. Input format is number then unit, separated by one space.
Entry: 2.1 kV
